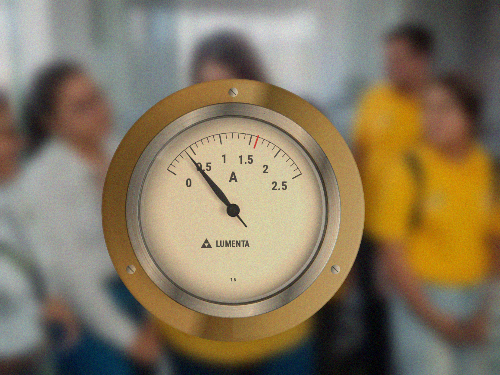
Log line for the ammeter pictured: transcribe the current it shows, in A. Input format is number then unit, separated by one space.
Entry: 0.4 A
